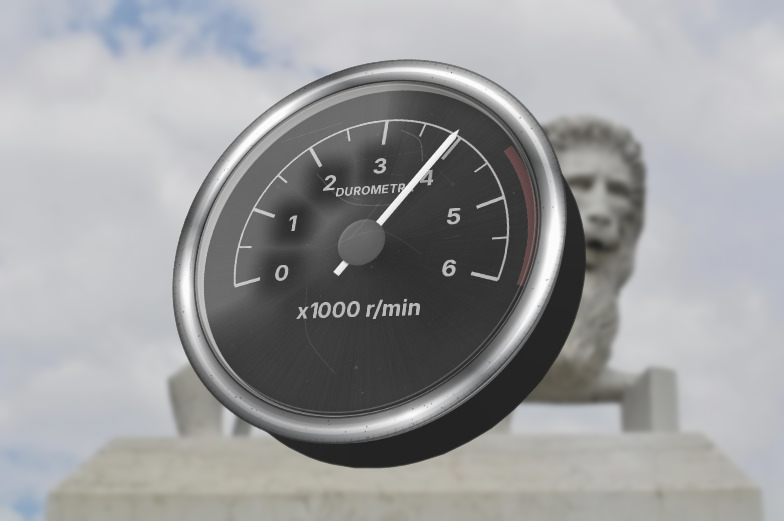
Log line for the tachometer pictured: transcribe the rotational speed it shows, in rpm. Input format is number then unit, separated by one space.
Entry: 4000 rpm
